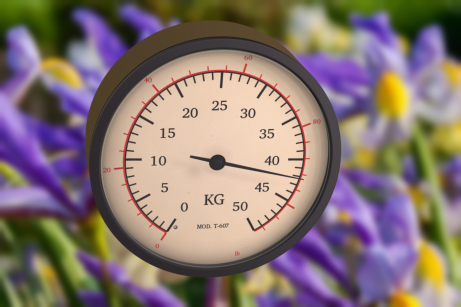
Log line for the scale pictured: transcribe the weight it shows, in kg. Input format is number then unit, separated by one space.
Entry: 42 kg
